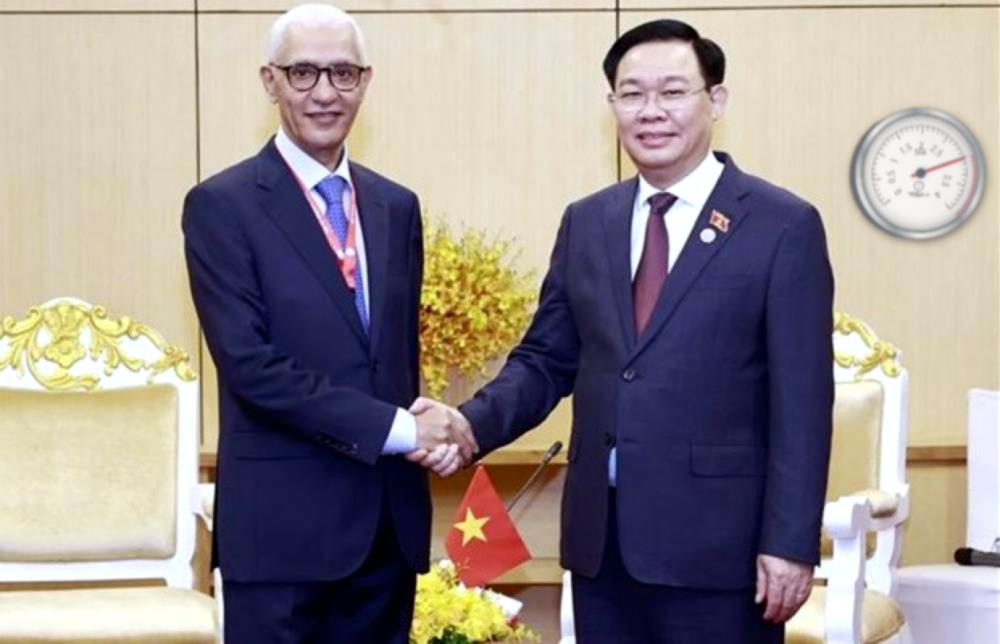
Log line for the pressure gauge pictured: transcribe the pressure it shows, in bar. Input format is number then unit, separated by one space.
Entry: 3 bar
